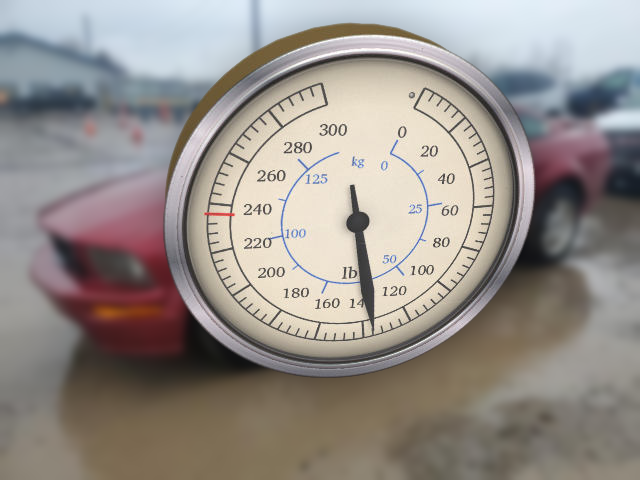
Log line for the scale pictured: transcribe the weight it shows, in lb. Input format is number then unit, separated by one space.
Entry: 136 lb
